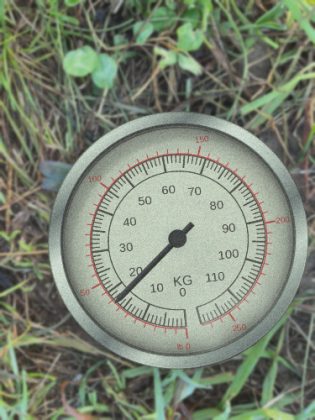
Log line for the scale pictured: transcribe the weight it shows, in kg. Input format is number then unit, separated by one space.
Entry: 17 kg
